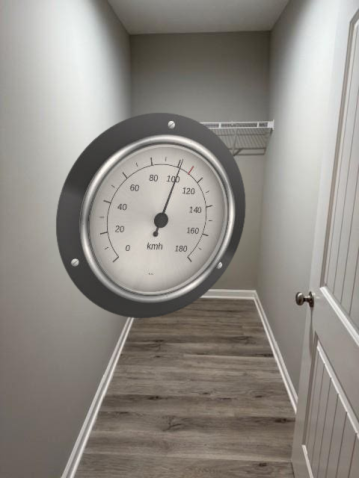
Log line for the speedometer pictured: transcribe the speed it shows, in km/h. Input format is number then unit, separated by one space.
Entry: 100 km/h
